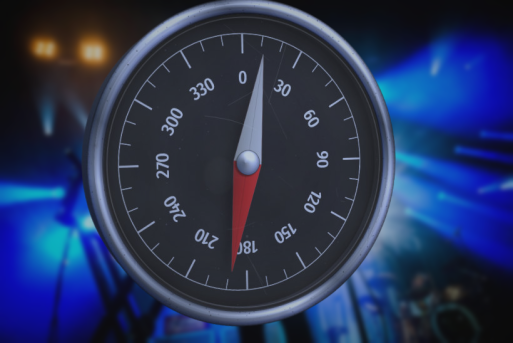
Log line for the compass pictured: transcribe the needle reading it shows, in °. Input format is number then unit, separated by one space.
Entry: 190 °
